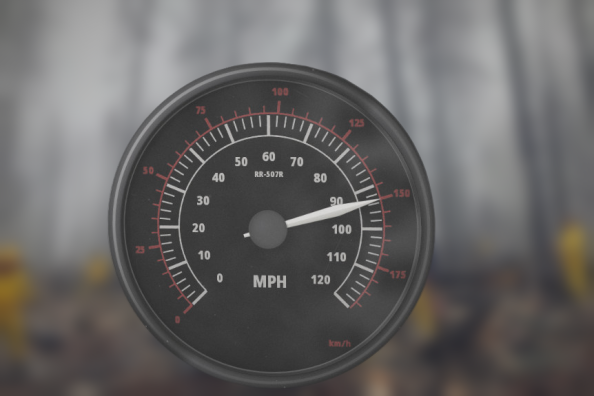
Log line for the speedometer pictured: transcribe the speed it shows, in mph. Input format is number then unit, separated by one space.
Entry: 93 mph
